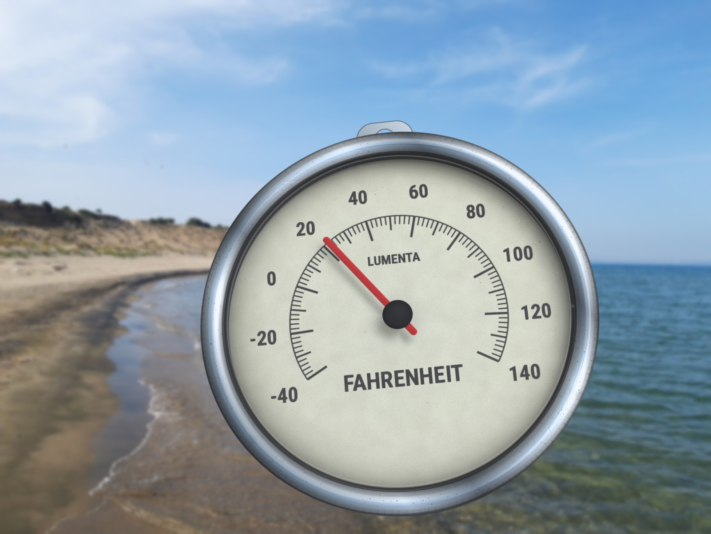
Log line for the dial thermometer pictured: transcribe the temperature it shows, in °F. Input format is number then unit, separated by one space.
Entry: 22 °F
